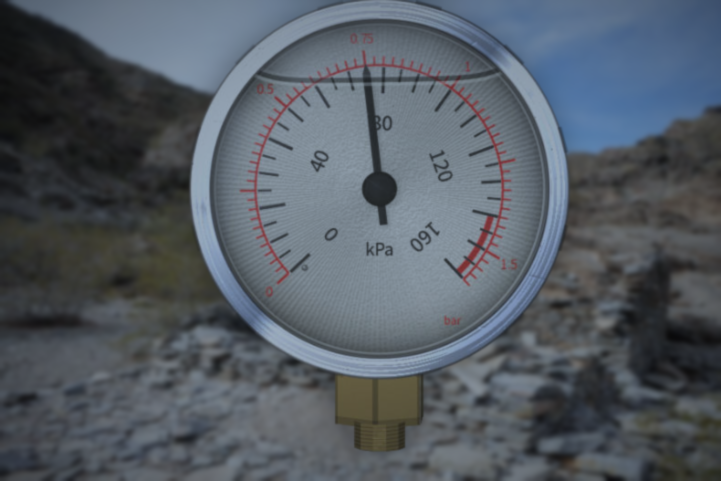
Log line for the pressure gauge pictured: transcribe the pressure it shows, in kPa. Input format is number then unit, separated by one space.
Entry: 75 kPa
